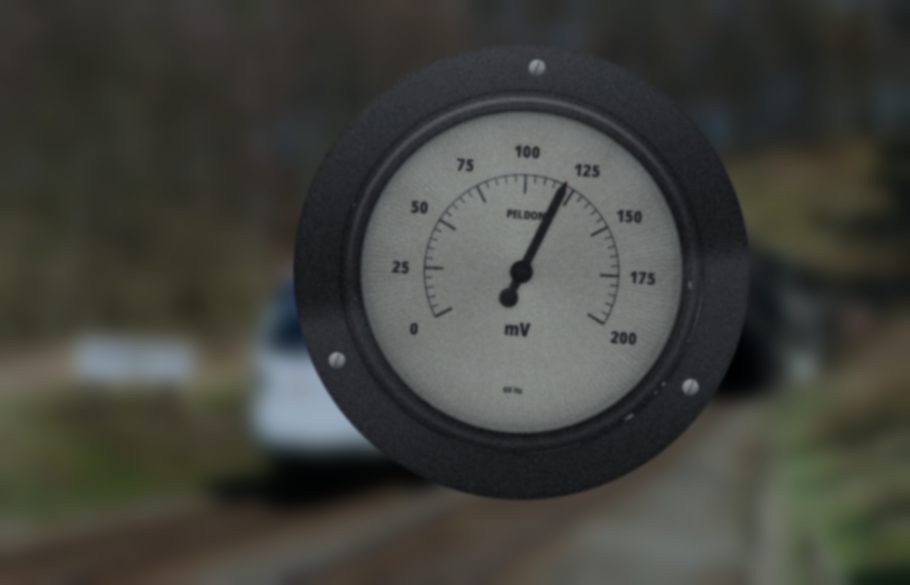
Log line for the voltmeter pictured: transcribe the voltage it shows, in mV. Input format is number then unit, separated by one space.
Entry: 120 mV
